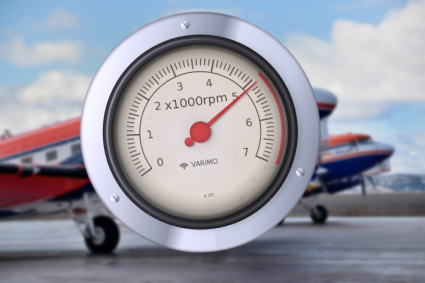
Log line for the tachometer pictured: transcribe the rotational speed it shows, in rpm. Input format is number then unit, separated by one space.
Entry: 5100 rpm
